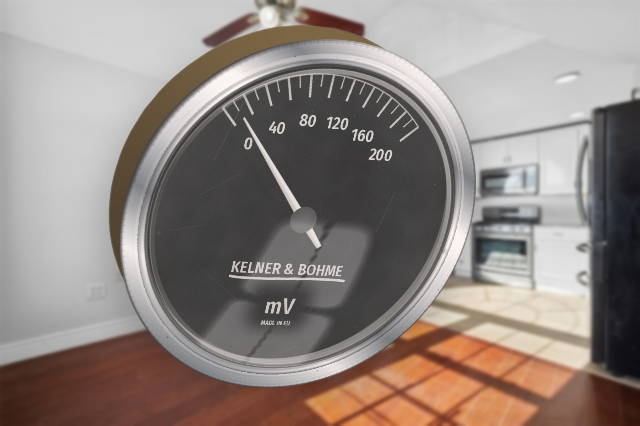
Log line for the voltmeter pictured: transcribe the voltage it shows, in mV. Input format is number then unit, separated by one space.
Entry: 10 mV
